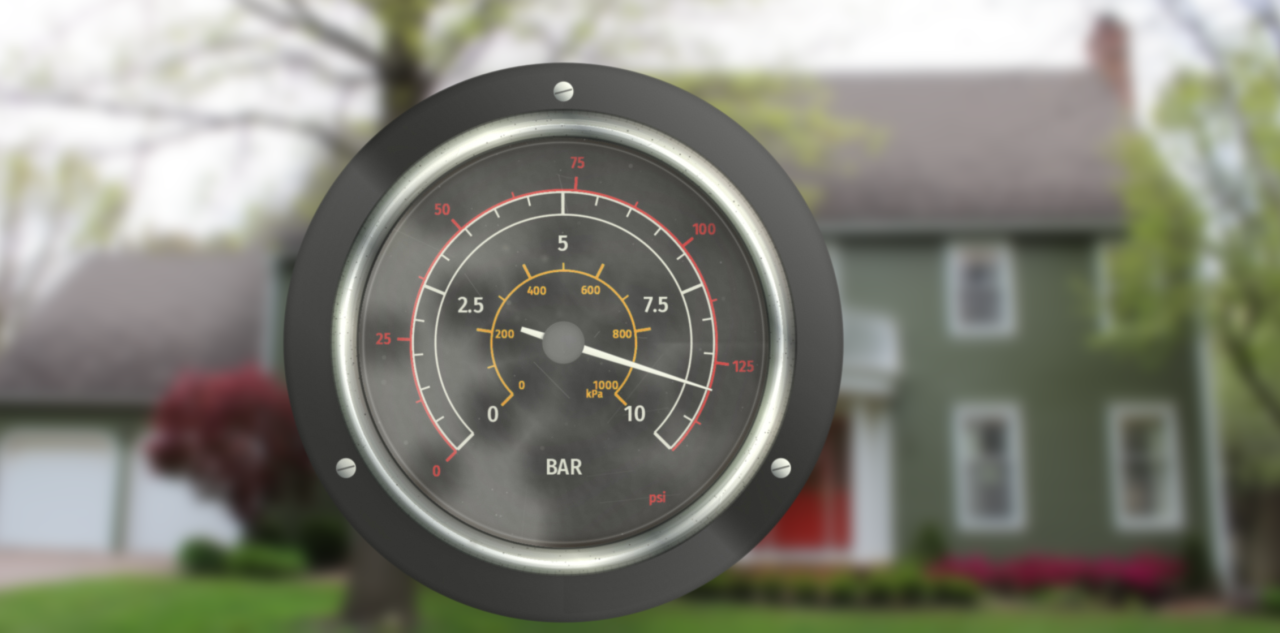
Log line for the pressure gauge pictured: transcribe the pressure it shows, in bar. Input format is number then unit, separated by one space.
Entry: 9 bar
